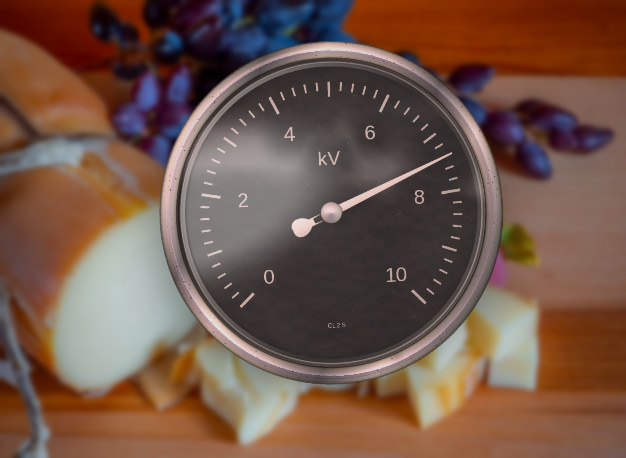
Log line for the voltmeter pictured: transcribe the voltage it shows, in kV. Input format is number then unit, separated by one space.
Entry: 7.4 kV
